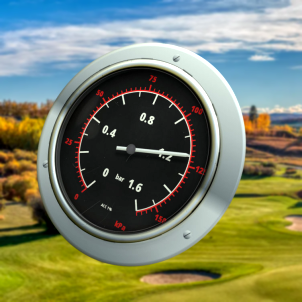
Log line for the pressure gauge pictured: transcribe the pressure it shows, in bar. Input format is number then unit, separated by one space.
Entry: 1.2 bar
